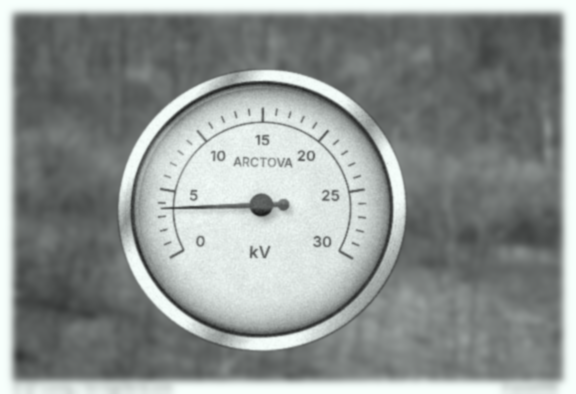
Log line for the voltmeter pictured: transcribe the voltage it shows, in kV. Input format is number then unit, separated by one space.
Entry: 3.5 kV
